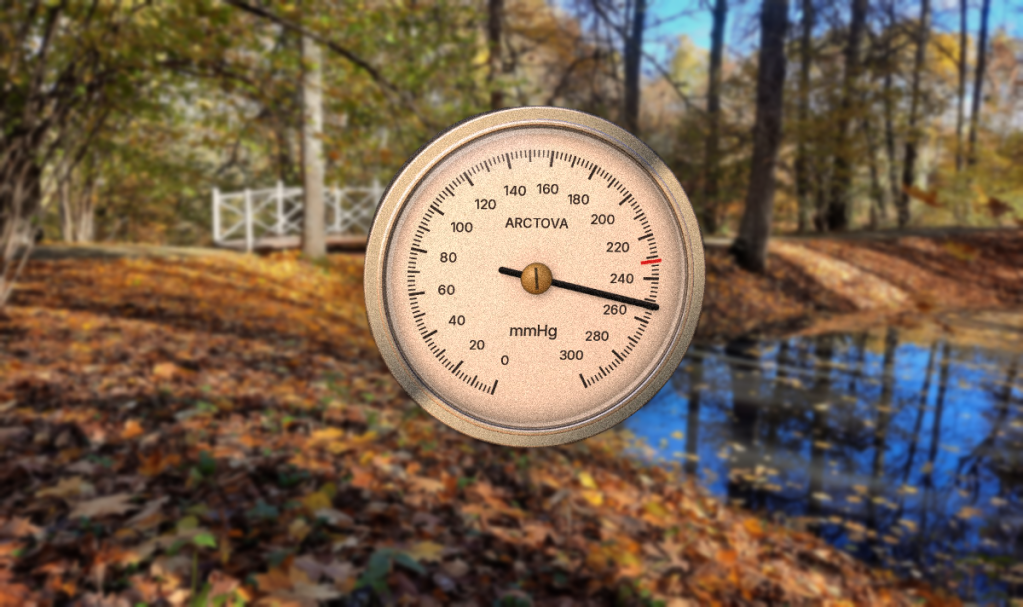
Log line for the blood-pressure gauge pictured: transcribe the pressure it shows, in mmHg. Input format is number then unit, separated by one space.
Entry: 252 mmHg
